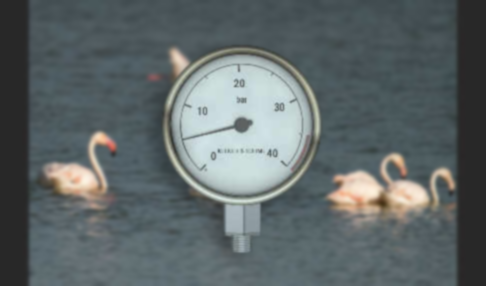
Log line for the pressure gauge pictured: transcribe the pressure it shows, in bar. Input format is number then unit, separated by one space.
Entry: 5 bar
